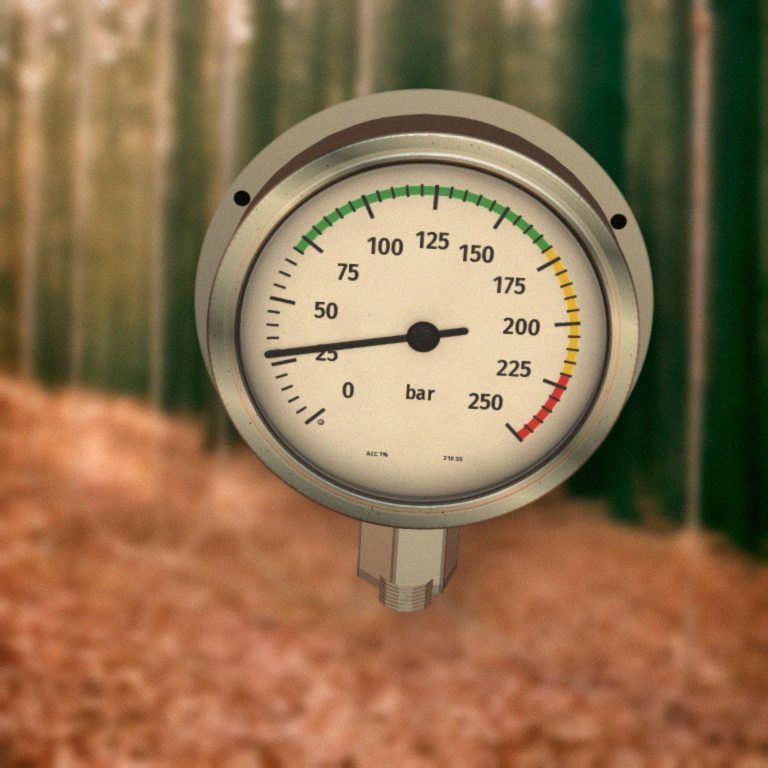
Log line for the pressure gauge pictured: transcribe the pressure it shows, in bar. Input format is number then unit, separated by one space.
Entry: 30 bar
